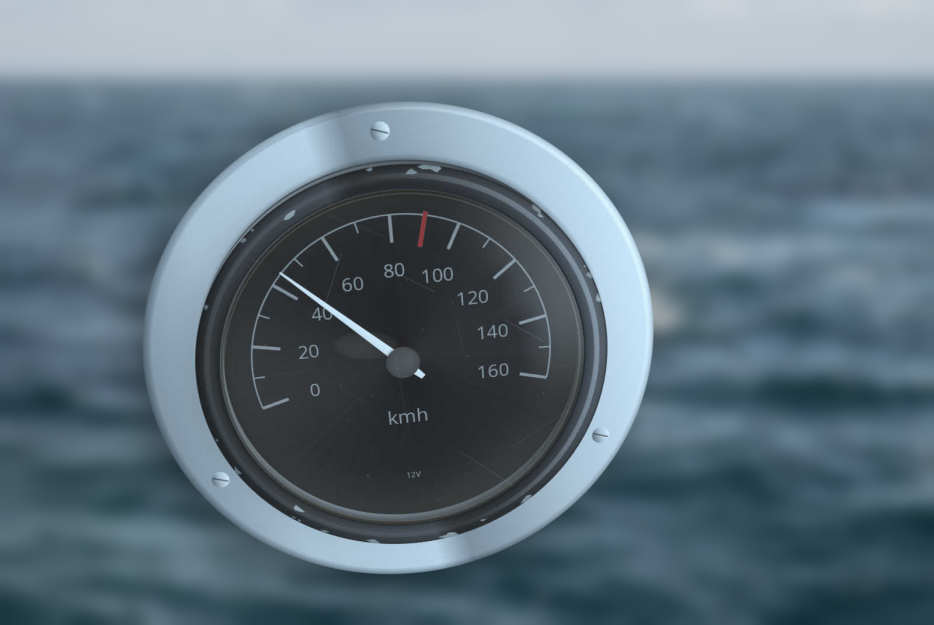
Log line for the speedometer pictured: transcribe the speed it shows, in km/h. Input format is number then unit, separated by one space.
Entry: 45 km/h
